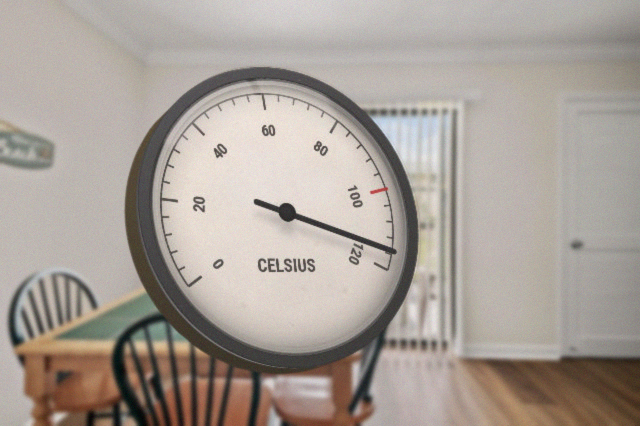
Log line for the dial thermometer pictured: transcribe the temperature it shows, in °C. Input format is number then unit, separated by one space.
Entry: 116 °C
